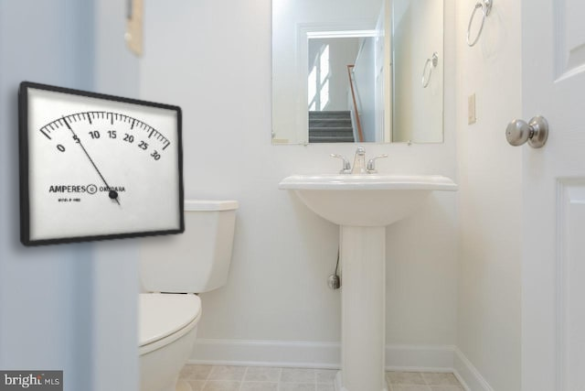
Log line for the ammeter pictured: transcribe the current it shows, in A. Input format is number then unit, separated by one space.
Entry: 5 A
